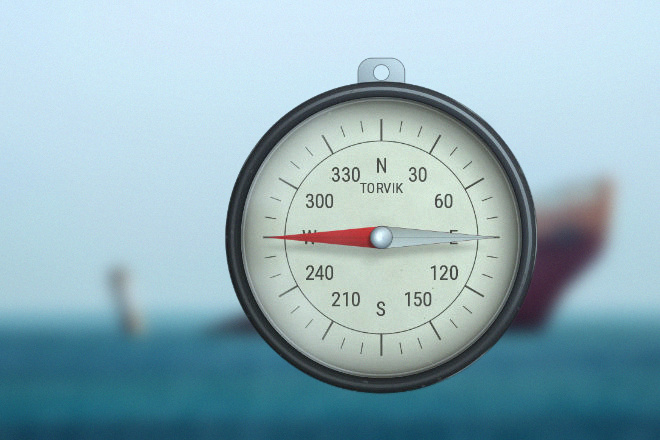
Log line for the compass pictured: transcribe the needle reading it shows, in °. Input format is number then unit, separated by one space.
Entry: 270 °
